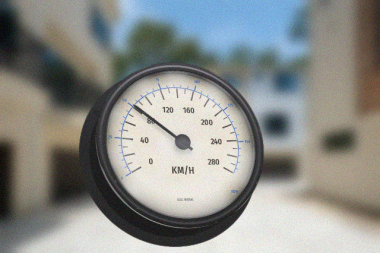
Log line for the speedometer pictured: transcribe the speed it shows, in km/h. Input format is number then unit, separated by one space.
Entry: 80 km/h
